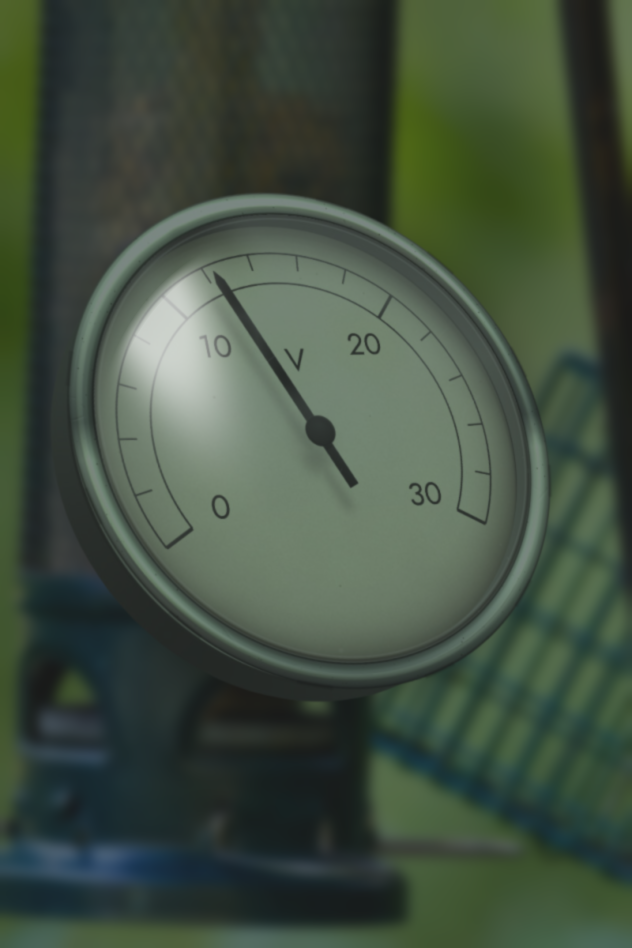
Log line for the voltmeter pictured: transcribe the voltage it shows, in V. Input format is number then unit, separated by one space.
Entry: 12 V
